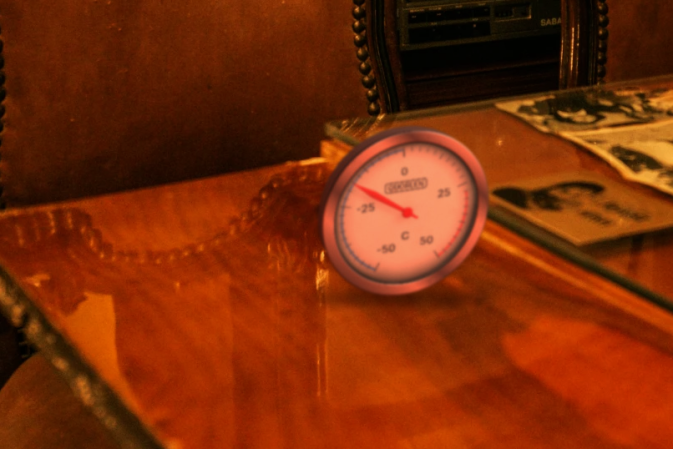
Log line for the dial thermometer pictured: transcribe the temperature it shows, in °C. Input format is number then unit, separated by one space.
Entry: -17.5 °C
